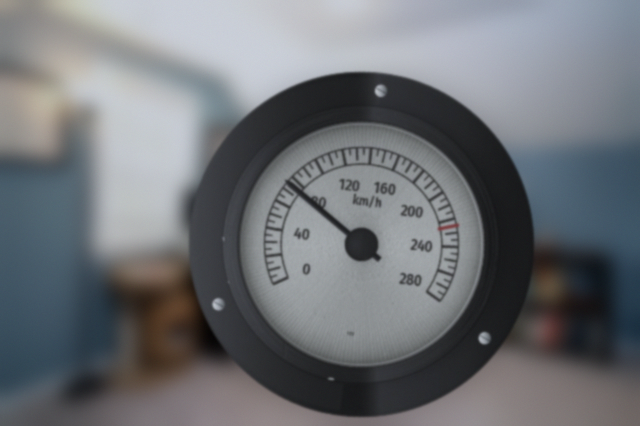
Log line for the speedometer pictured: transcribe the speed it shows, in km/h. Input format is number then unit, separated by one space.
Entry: 75 km/h
